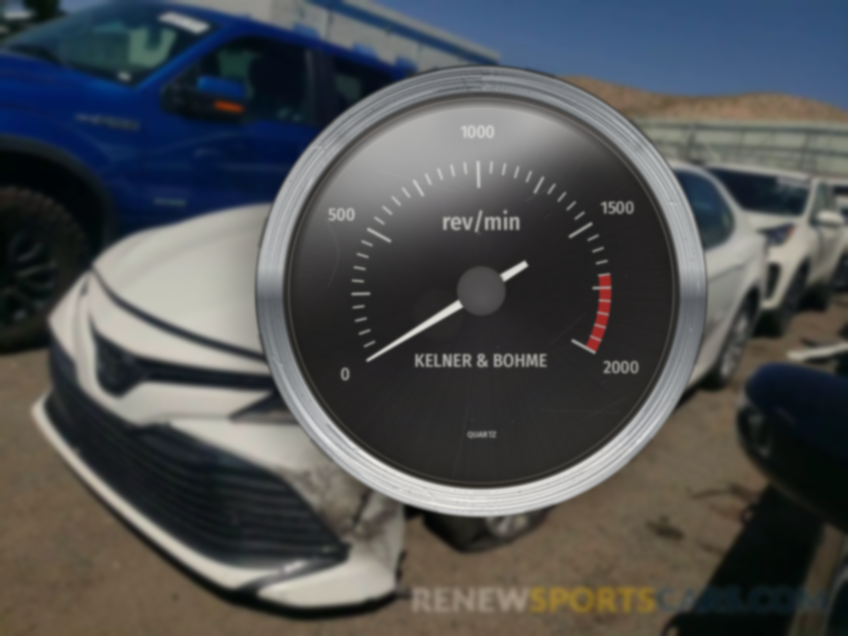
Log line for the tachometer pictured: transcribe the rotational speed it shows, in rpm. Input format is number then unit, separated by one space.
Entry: 0 rpm
